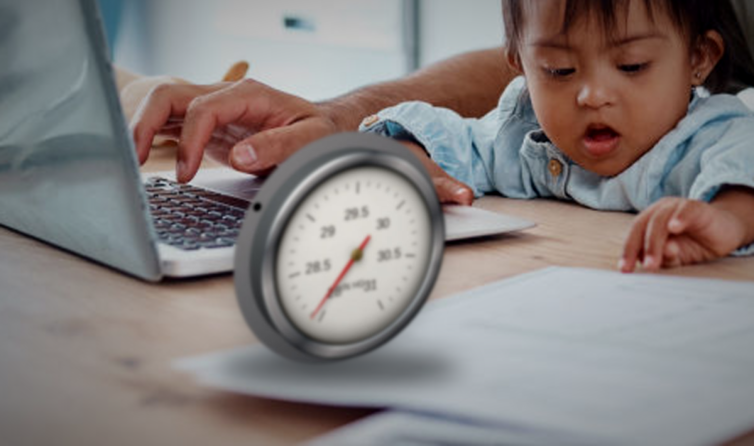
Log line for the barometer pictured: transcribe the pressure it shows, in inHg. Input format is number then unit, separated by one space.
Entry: 28.1 inHg
